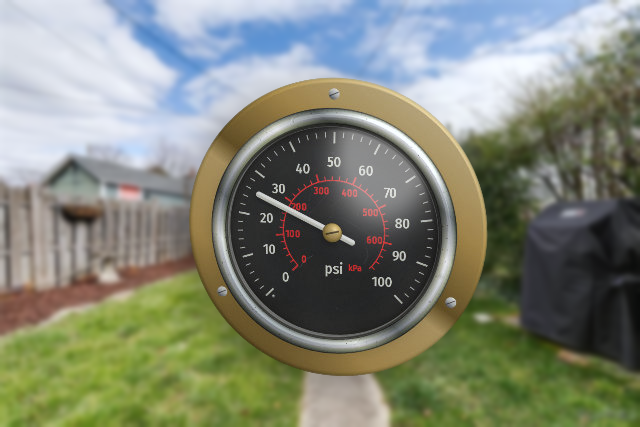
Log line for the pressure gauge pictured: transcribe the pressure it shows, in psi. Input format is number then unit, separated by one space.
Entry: 26 psi
